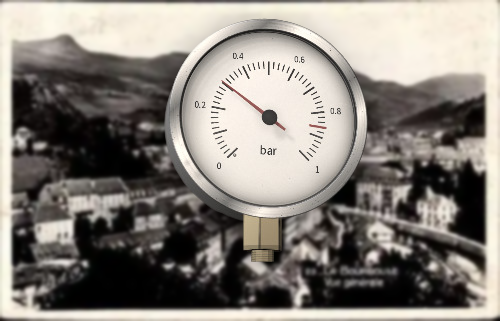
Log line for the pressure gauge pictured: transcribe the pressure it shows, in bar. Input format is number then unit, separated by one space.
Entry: 0.3 bar
